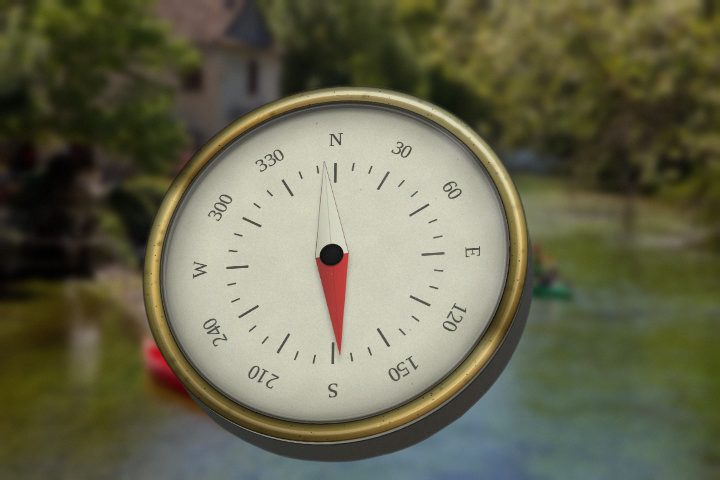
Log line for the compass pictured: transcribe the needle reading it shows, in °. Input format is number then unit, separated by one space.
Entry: 175 °
